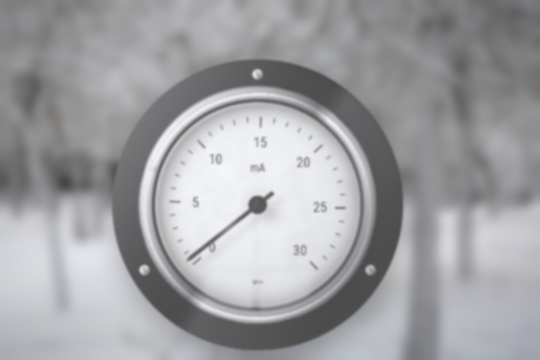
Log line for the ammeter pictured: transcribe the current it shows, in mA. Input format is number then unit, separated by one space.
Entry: 0.5 mA
